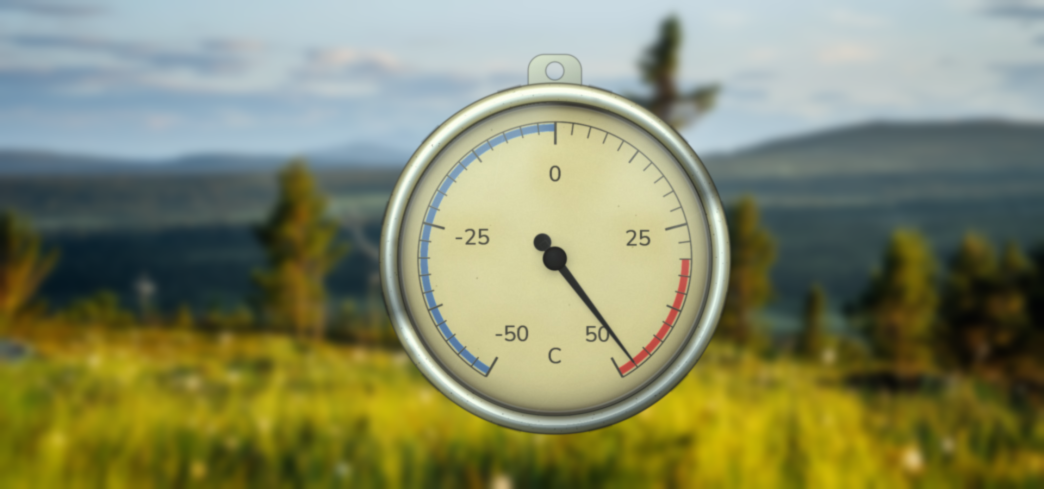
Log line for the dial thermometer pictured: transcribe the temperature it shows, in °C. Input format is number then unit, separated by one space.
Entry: 47.5 °C
